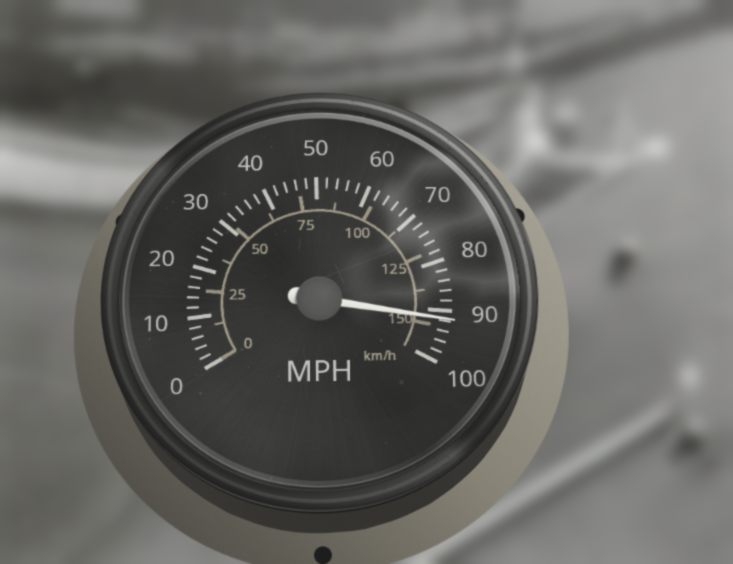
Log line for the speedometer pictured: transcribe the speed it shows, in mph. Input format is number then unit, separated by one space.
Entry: 92 mph
